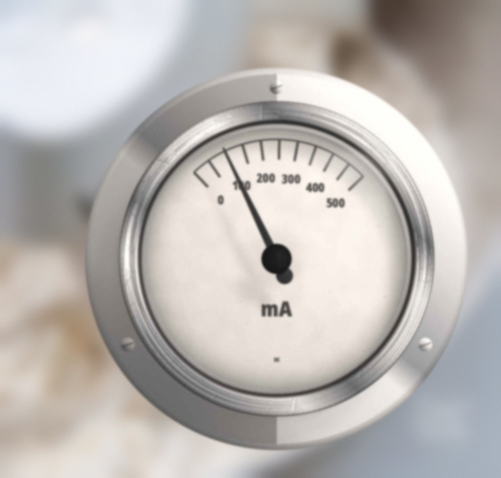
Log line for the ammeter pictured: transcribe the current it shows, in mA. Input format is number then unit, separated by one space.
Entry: 100 mA
